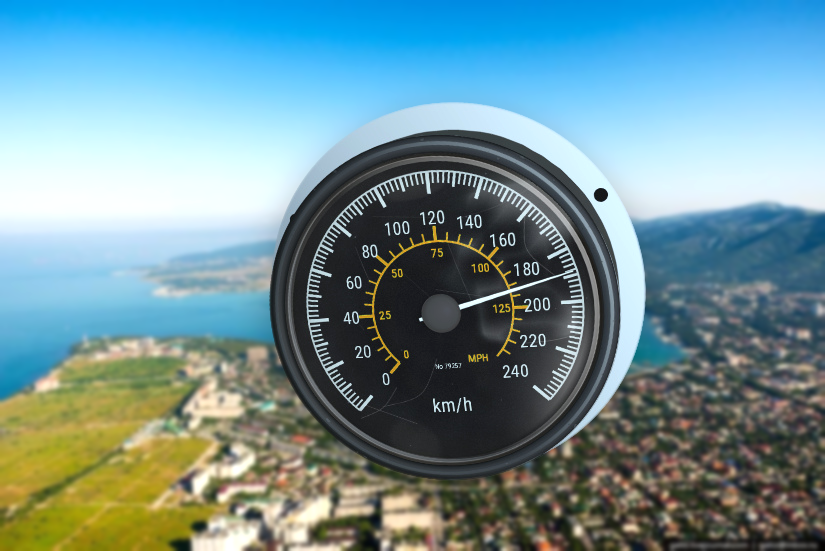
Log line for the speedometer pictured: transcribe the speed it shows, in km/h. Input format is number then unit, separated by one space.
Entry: 188 km/h
